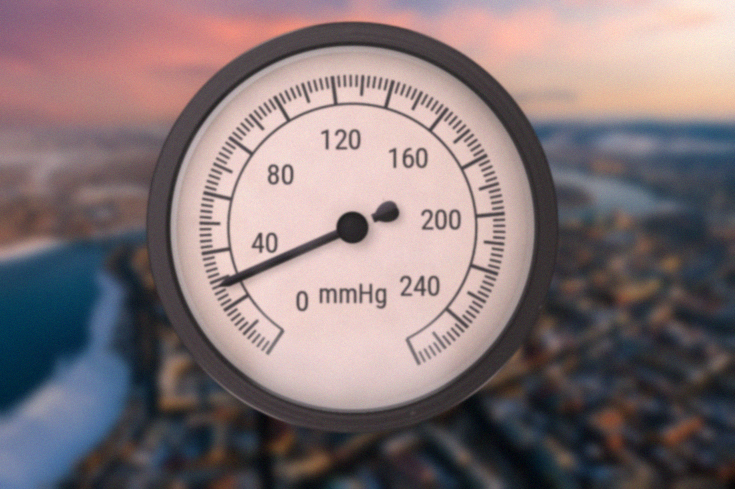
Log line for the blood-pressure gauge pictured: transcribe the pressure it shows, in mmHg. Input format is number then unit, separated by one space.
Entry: 28 mmHg
